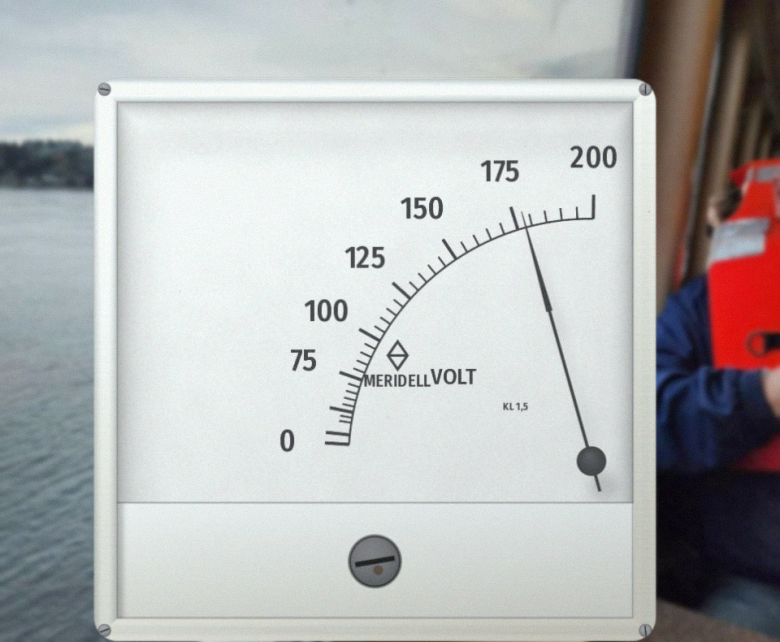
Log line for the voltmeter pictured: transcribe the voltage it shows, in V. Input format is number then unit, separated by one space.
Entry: 177.5 V
